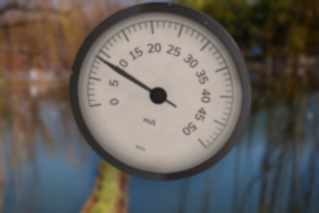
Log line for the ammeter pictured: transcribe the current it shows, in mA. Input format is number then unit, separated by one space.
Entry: 9 mA
